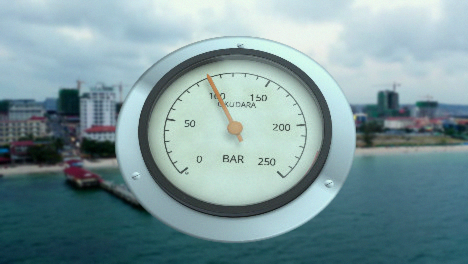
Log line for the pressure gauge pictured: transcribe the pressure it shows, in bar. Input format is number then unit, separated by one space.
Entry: 100 bar
